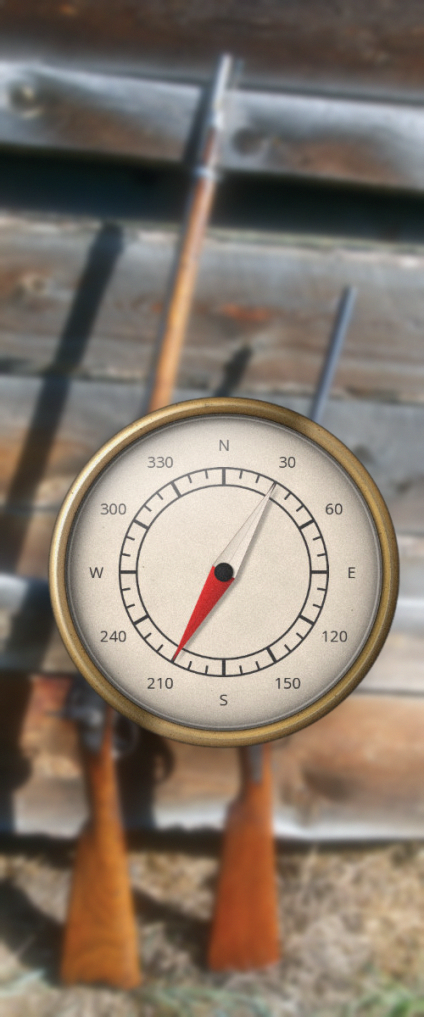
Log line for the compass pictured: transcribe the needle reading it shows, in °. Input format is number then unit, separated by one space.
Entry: 210 °
